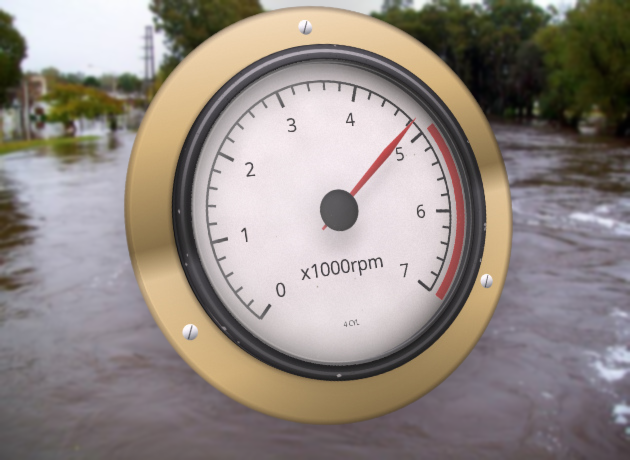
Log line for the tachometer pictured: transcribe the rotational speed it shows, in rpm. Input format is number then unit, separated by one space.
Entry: 4800 rpm
